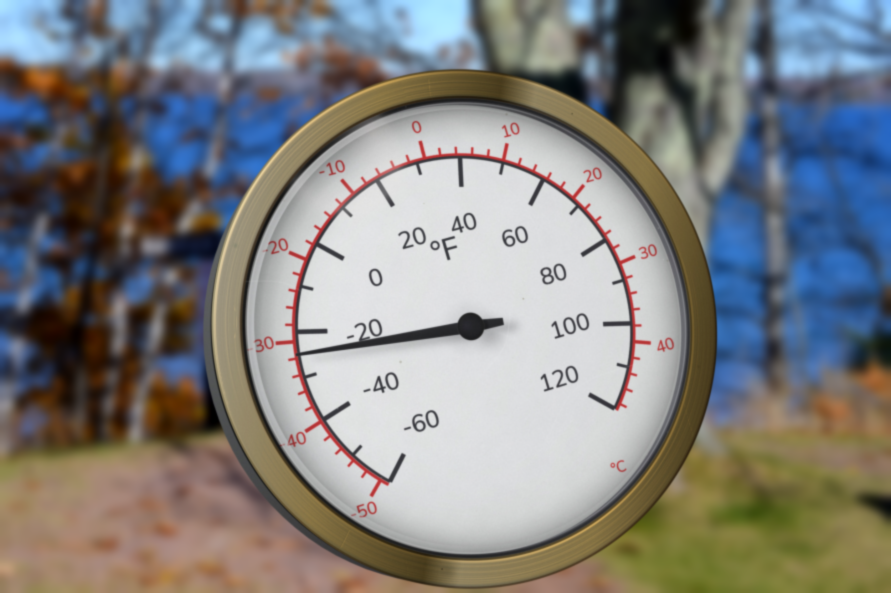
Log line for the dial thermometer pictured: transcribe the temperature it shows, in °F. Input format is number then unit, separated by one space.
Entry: -25 °F
